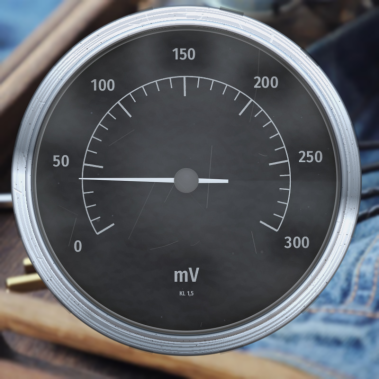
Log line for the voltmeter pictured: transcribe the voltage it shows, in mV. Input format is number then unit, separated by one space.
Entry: 40 mV
